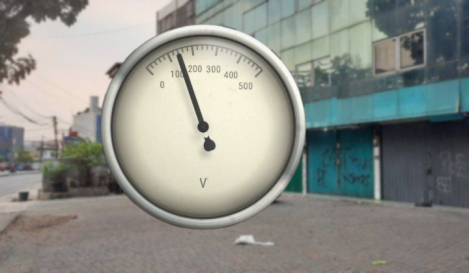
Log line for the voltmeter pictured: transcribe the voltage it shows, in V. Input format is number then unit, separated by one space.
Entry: 140 V
